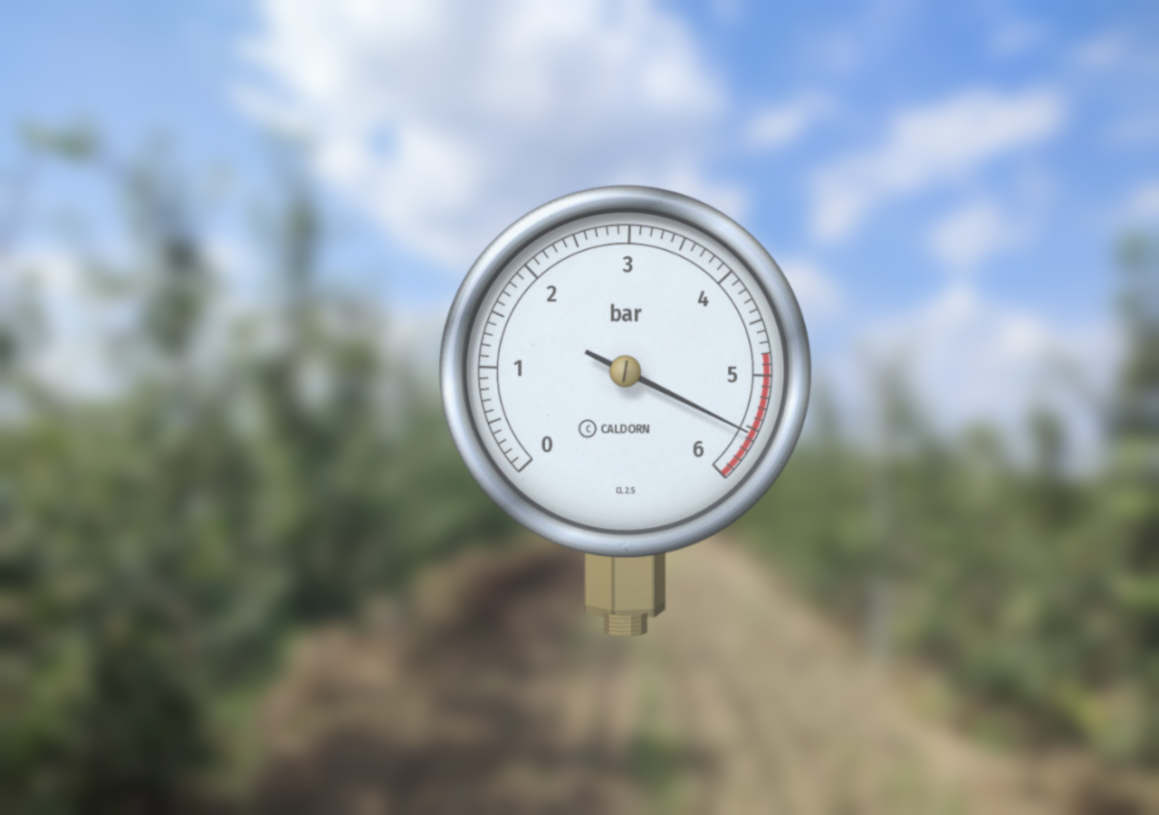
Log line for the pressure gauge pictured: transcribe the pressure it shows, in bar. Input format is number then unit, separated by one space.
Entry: 5.55 bar
